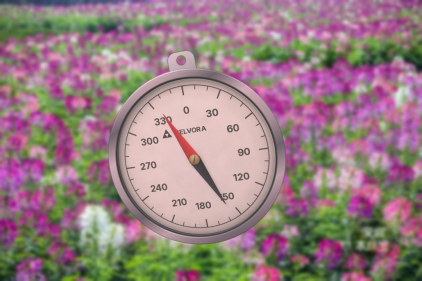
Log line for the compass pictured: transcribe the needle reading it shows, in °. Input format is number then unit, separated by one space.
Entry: 335 °
